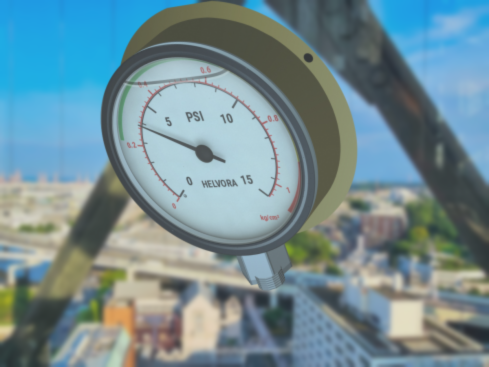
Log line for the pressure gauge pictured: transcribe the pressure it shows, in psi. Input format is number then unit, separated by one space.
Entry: 4 psi
